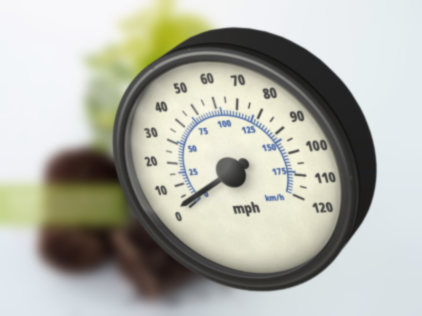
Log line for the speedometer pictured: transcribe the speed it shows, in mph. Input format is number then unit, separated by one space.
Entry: 2.5 mph
